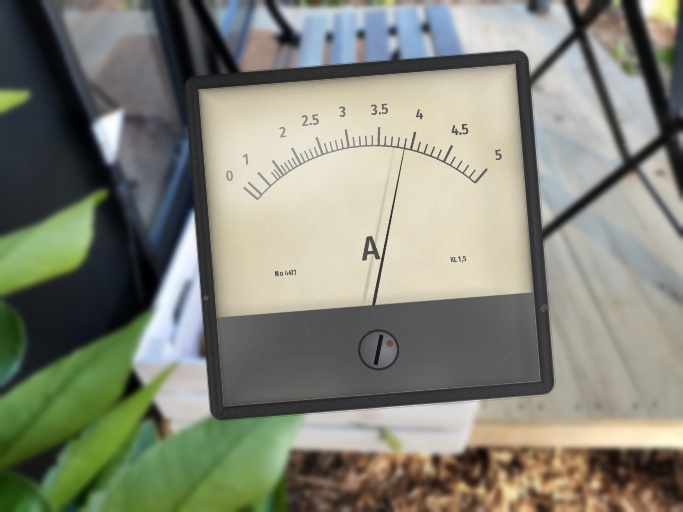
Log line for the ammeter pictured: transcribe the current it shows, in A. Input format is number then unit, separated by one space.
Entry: 3.9 A
